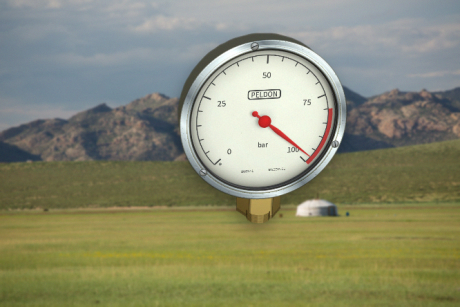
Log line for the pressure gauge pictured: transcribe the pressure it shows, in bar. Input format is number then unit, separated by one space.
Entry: 97.5 bar
